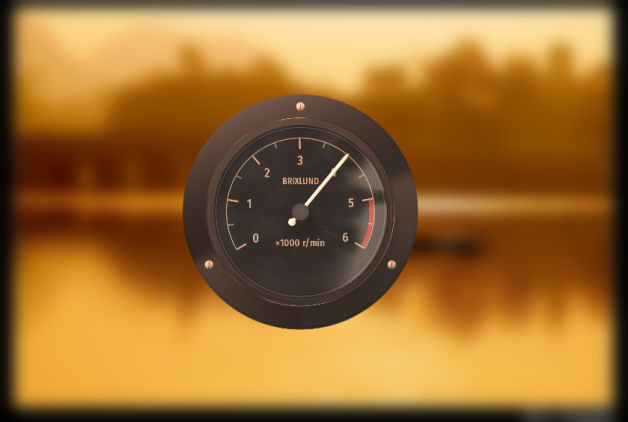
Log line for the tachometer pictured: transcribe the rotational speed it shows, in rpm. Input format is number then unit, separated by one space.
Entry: 4000 rpm
